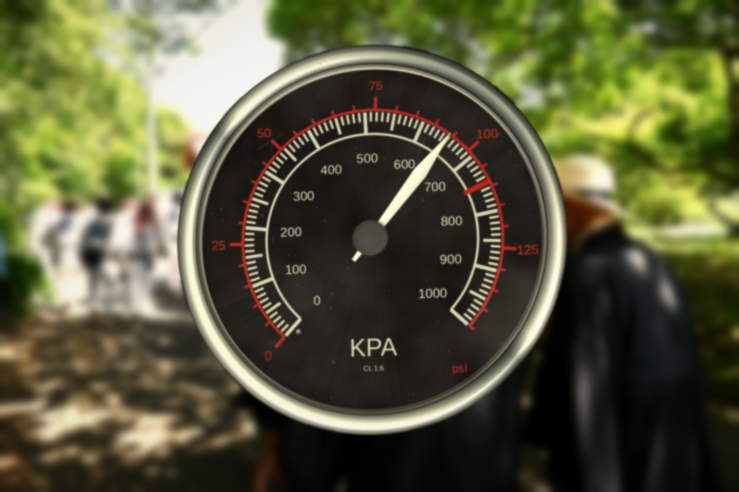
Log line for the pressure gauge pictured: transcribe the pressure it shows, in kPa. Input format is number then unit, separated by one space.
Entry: 650 kPa
